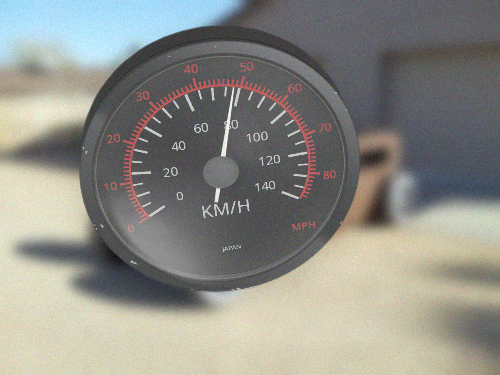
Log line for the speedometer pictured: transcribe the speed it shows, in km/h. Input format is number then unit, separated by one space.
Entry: 77.5 km/h
